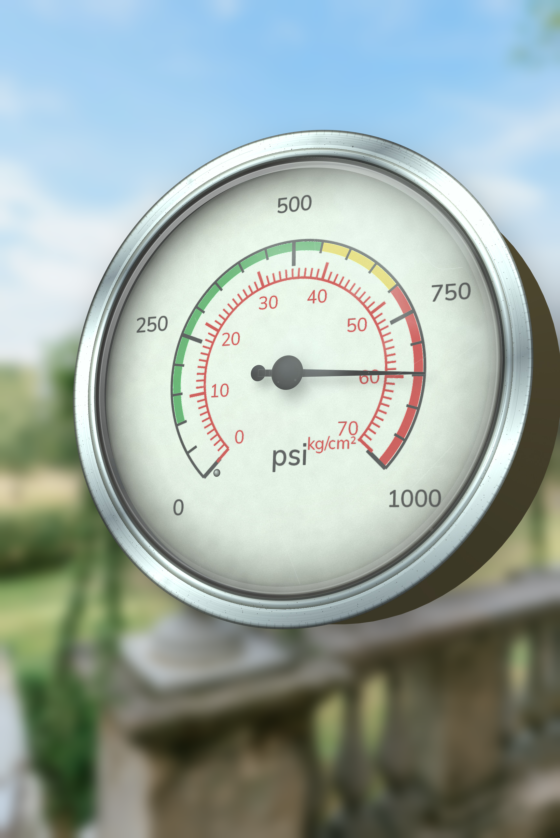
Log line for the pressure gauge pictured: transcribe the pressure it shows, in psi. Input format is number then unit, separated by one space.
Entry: 850 psi
